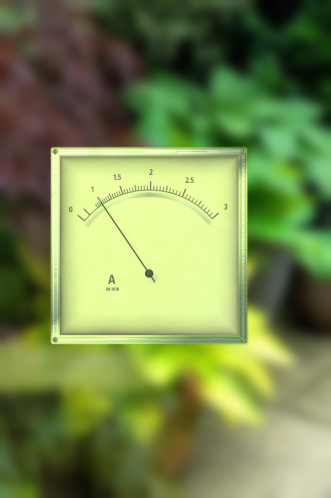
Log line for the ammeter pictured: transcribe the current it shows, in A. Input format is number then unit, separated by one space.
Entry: 1 A
